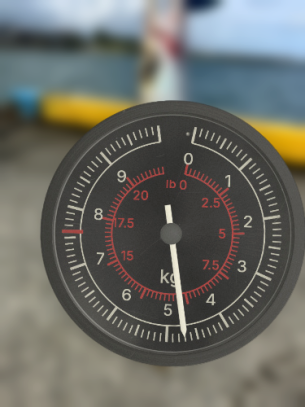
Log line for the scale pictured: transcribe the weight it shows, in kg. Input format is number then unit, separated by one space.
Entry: 4.7 kg
